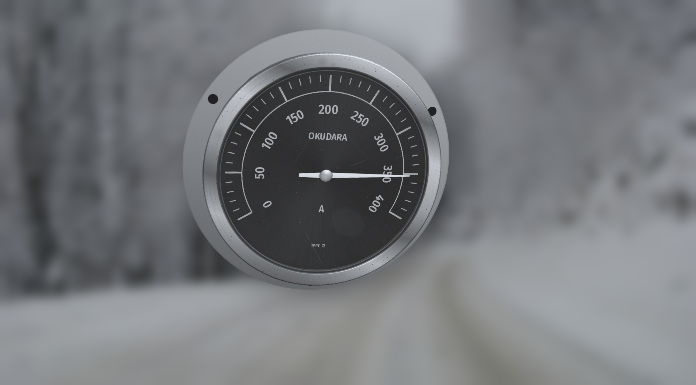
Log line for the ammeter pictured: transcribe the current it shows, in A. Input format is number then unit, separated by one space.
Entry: 350 A
